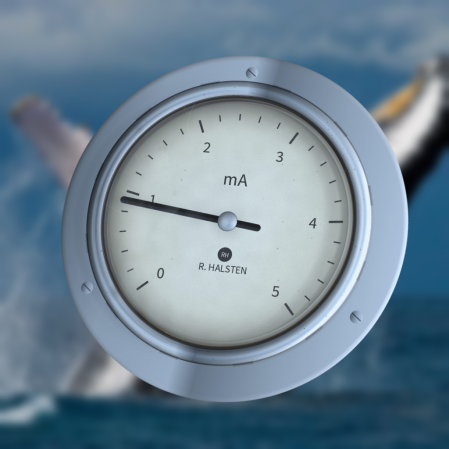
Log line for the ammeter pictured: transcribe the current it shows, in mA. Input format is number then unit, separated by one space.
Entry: 0.9 mA
